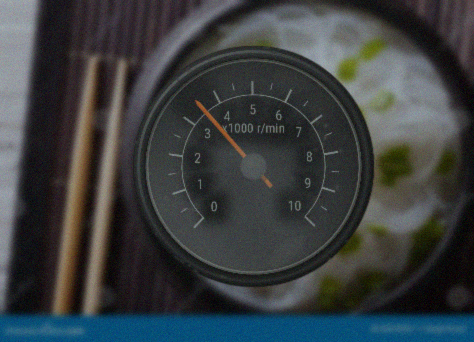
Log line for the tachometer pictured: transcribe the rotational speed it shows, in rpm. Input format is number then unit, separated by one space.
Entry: 3500 rpm
